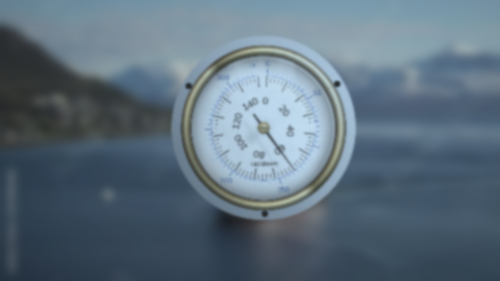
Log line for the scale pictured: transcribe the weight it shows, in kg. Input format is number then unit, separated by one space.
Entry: 60 kg
